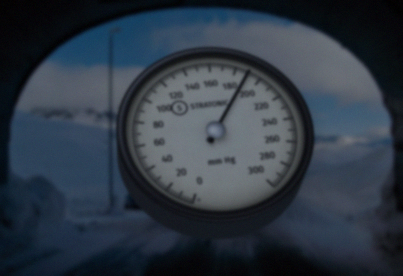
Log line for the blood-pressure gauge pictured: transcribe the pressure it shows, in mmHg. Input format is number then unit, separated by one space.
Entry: 190 mmHg
